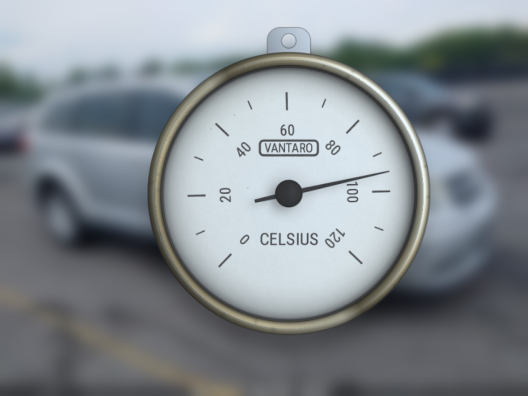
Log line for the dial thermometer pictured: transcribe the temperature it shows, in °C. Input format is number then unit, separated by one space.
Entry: 95 °C
